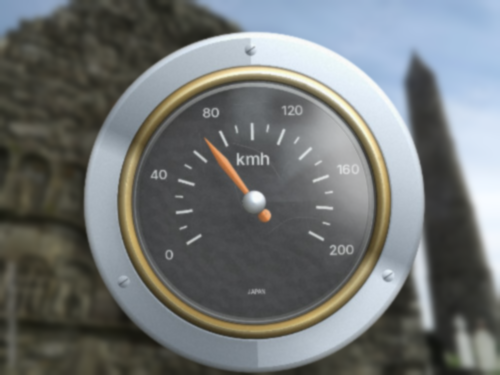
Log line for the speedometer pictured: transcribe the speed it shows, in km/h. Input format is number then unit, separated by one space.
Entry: 70 km/h
